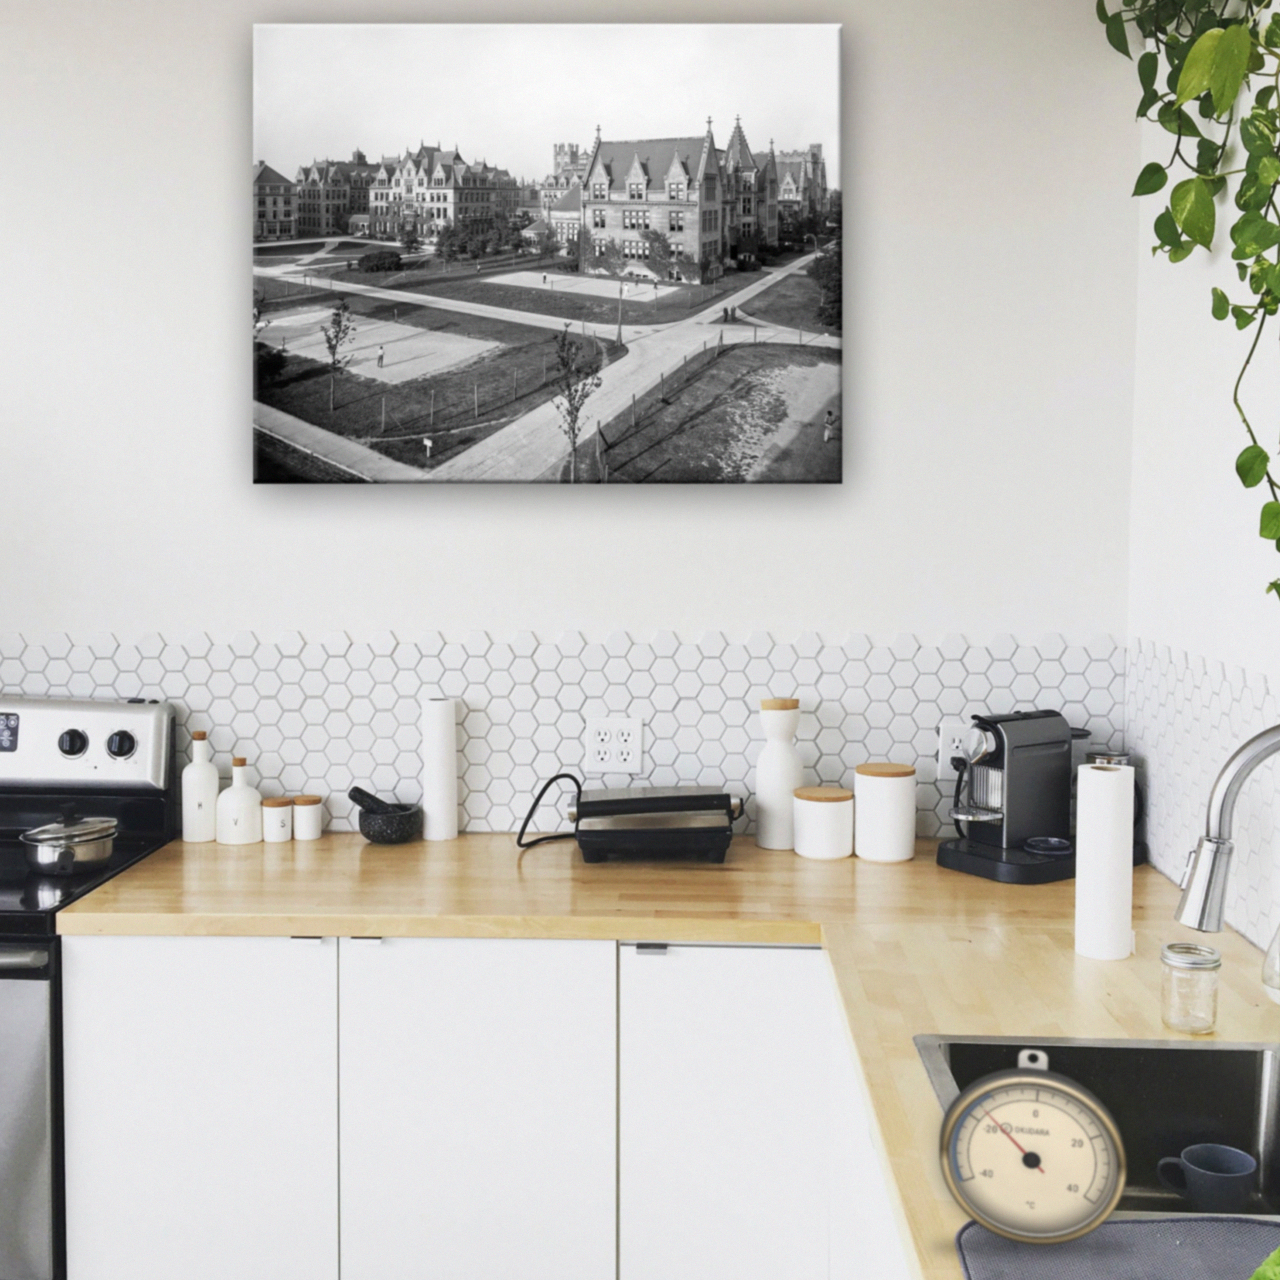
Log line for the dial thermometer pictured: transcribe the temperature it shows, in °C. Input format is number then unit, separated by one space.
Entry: -16 °C
